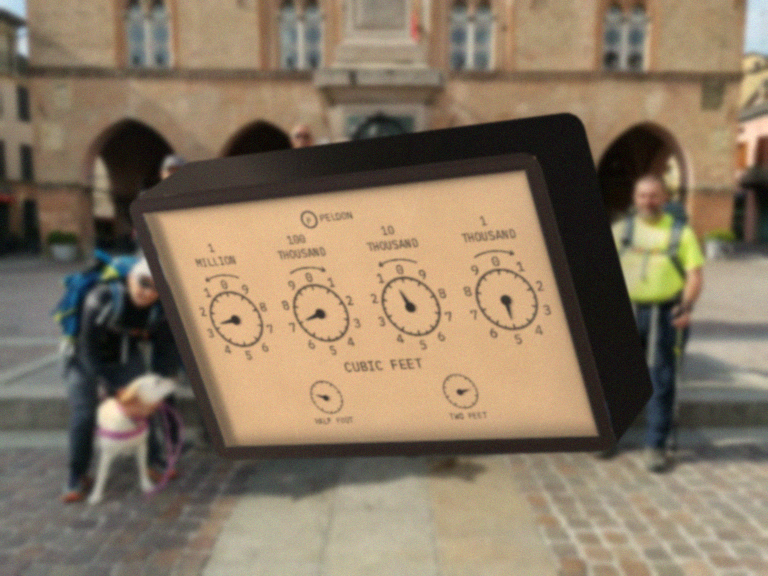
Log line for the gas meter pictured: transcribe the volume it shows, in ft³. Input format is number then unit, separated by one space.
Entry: 270500 ft³
